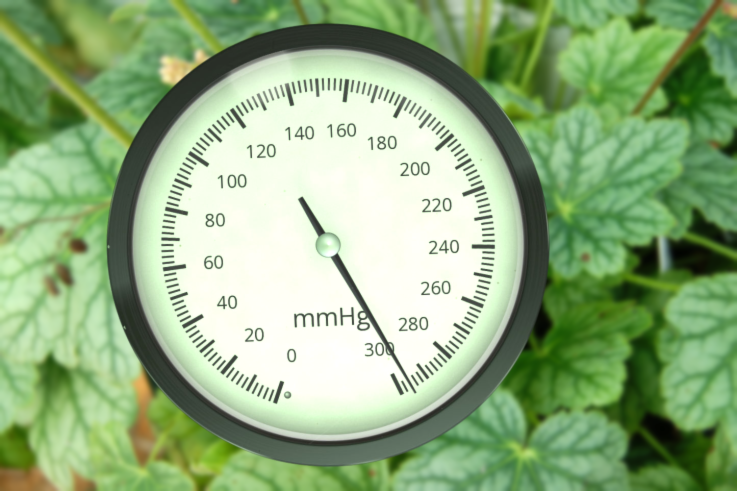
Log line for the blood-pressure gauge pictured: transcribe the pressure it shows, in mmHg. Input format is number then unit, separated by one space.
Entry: 296 mmHg
